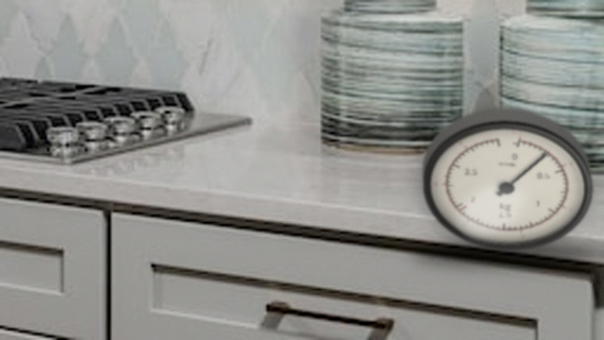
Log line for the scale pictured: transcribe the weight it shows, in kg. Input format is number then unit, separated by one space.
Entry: 0.25 kg
